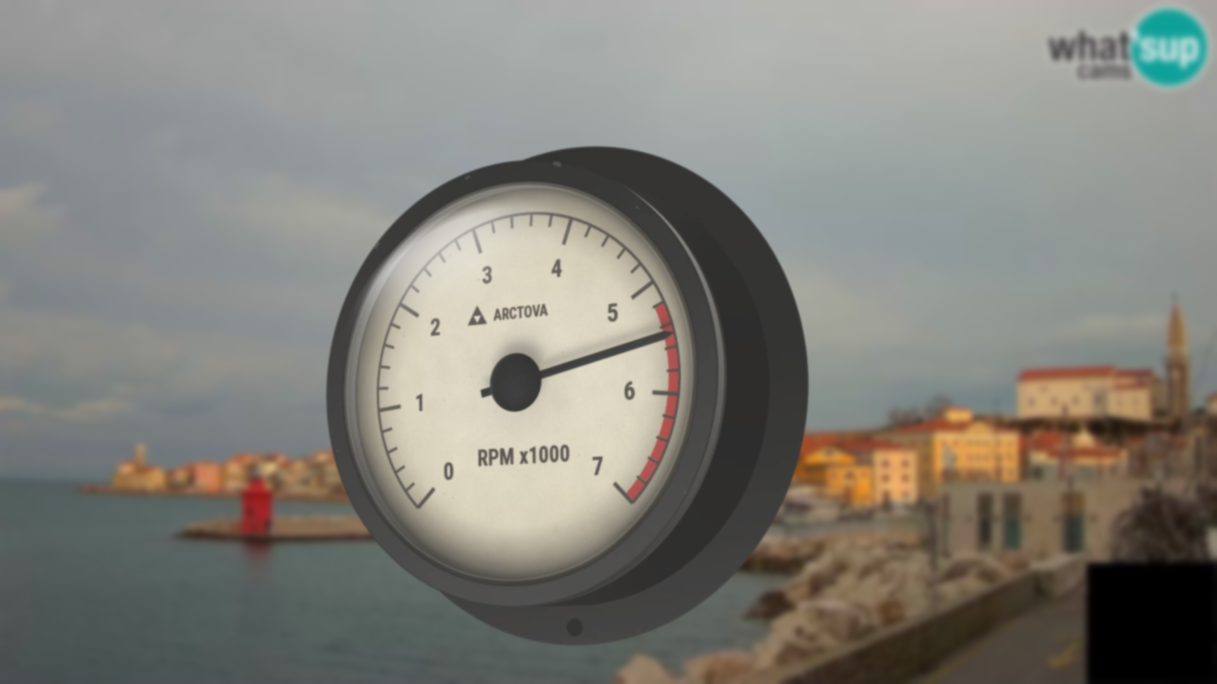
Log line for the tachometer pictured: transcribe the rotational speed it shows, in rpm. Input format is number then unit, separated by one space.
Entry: 5500 rpm
